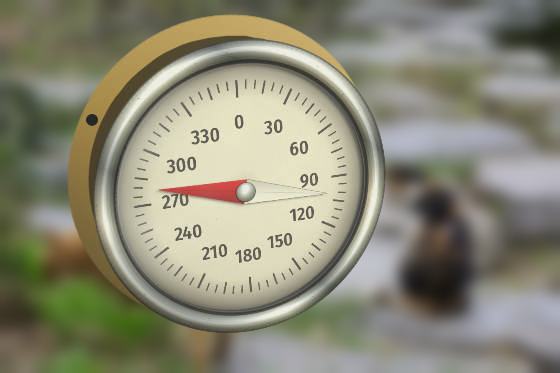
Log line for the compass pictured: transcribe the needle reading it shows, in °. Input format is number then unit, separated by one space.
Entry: 280 °
